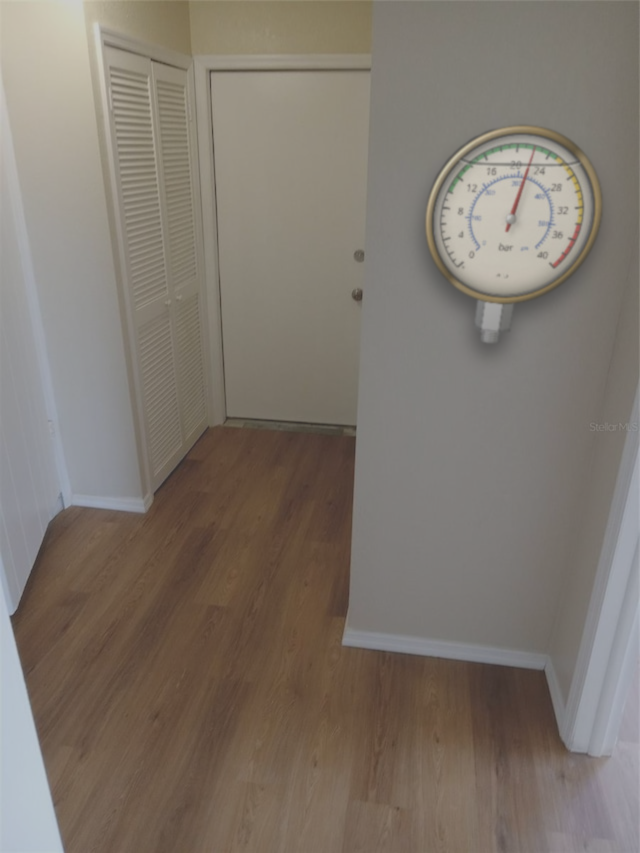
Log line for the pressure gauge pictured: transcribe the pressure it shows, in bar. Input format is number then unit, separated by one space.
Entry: 22 bar
